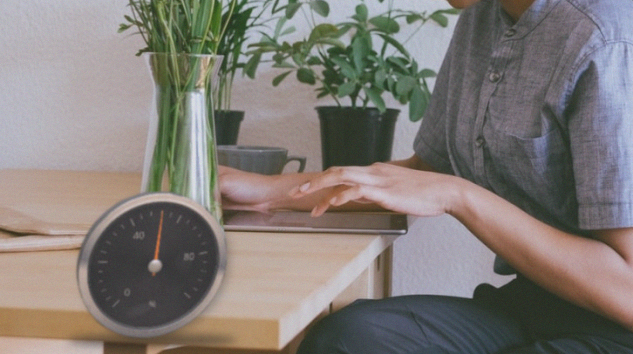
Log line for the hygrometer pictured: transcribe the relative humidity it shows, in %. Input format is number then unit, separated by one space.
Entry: 52 %
